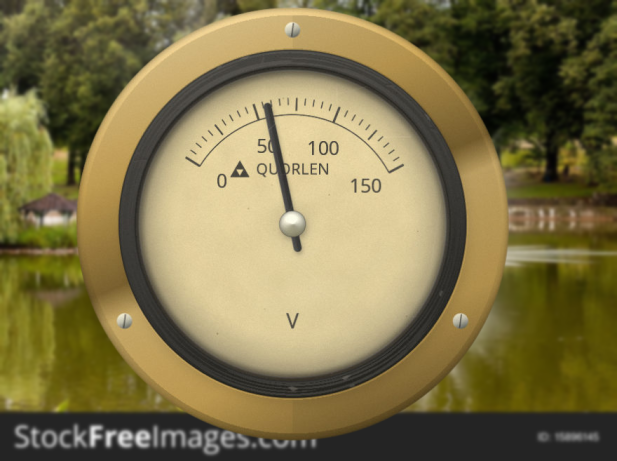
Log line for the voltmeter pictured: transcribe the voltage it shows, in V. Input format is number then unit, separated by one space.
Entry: 57.5 V
